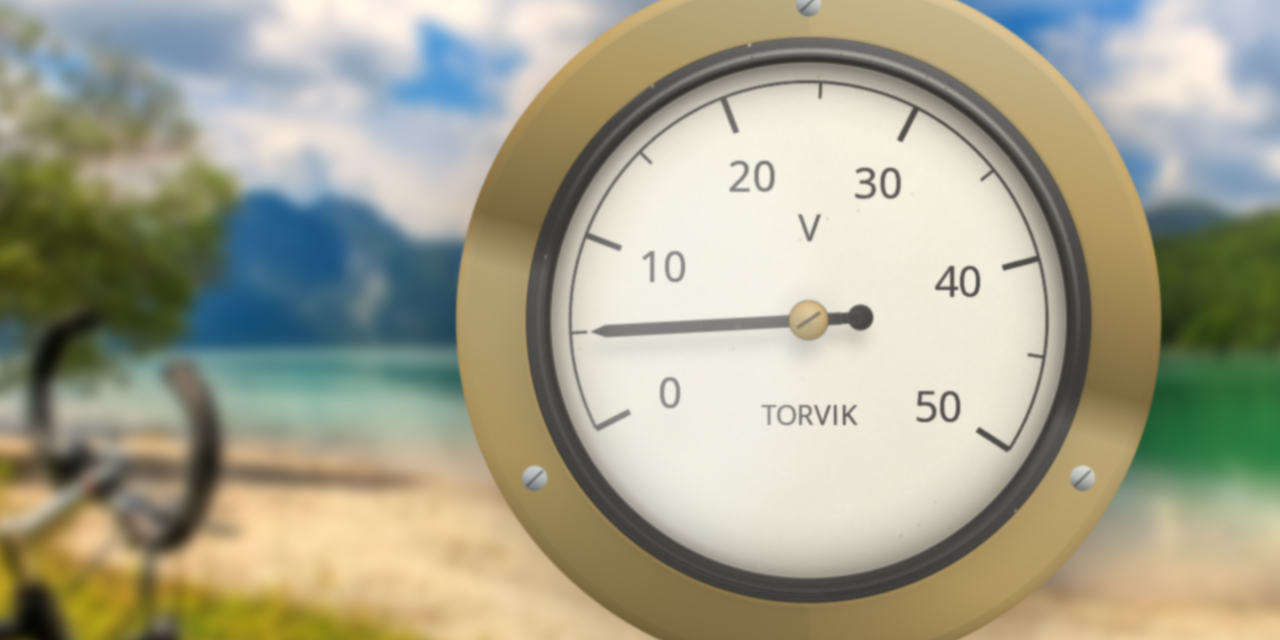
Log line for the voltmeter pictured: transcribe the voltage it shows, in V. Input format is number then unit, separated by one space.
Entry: 5 V
